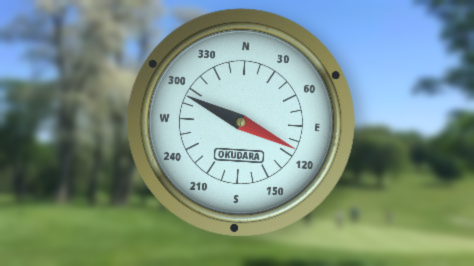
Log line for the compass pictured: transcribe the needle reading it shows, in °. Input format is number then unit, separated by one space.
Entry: 112.5 °
